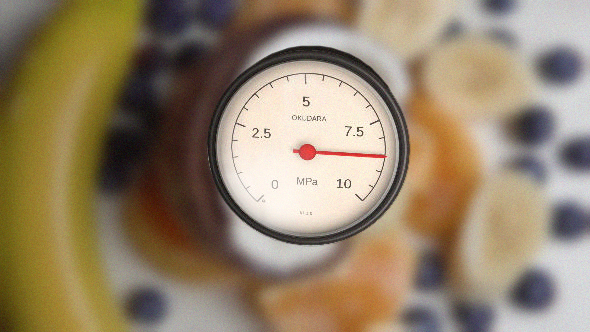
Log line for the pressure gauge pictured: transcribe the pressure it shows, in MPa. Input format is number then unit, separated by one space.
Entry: 8.5 MPa
